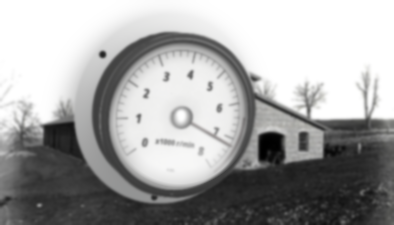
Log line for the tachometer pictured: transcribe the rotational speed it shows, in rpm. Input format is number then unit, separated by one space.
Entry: 7200 rpm
